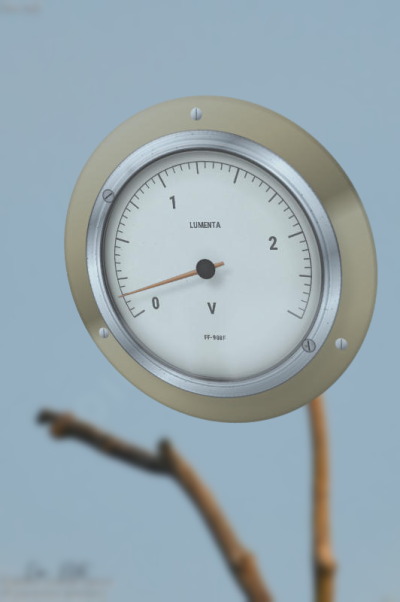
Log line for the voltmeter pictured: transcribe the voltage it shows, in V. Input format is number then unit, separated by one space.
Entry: 0.15 V
